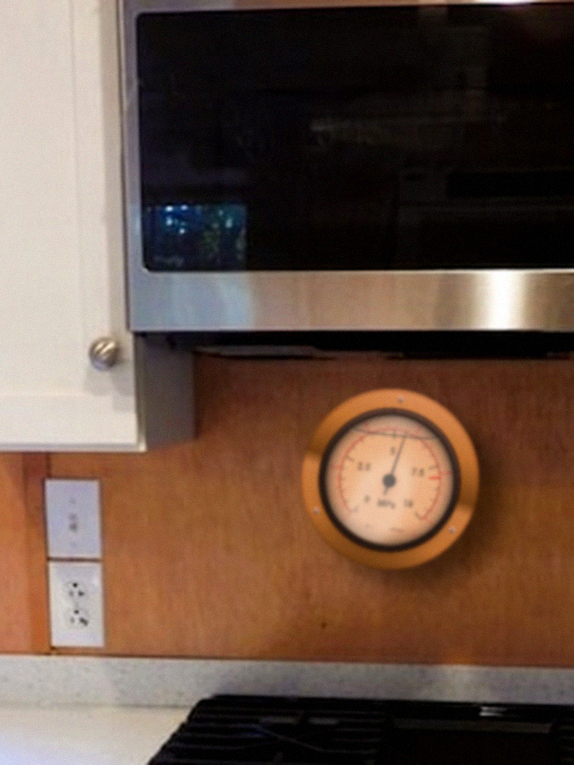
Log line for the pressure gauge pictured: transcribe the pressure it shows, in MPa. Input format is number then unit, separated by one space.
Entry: 5.5 MPa
